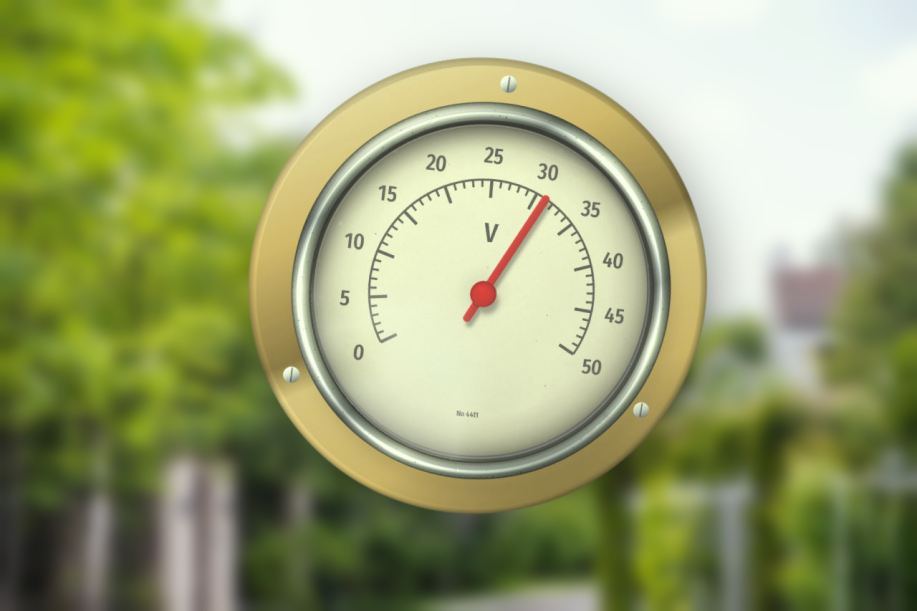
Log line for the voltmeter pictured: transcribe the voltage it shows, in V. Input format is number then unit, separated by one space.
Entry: 31 V
